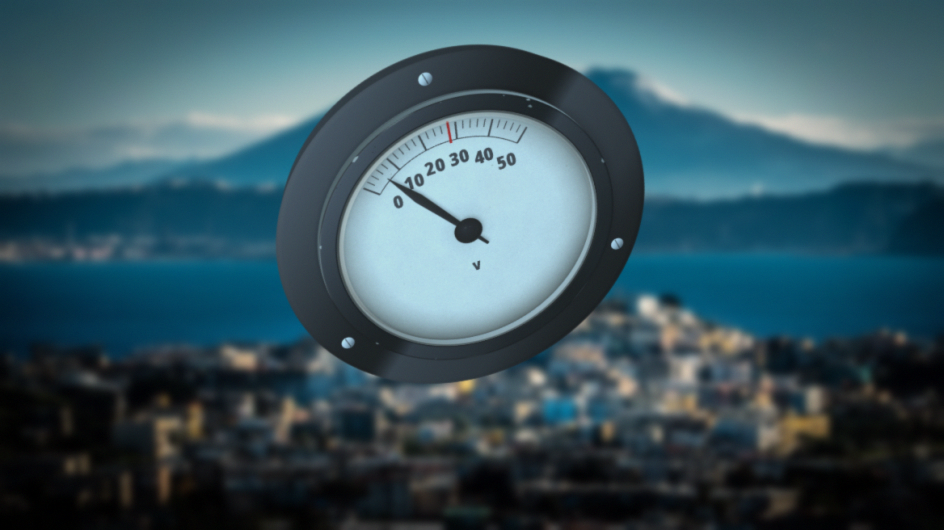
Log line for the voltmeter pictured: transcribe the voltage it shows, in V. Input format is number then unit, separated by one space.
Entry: 6 V
